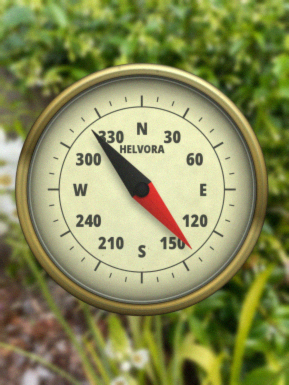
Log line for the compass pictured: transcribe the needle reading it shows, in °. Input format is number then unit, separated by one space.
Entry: 140 °
